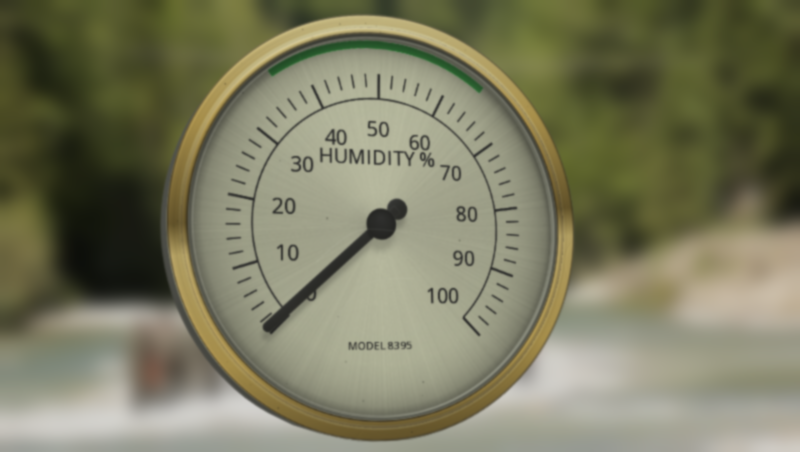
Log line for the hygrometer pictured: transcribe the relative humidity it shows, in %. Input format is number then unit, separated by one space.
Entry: 1 %
